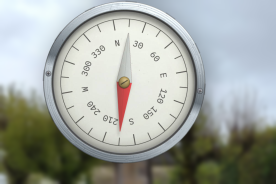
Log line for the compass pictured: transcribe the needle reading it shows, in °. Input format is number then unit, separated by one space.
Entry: 195 °
